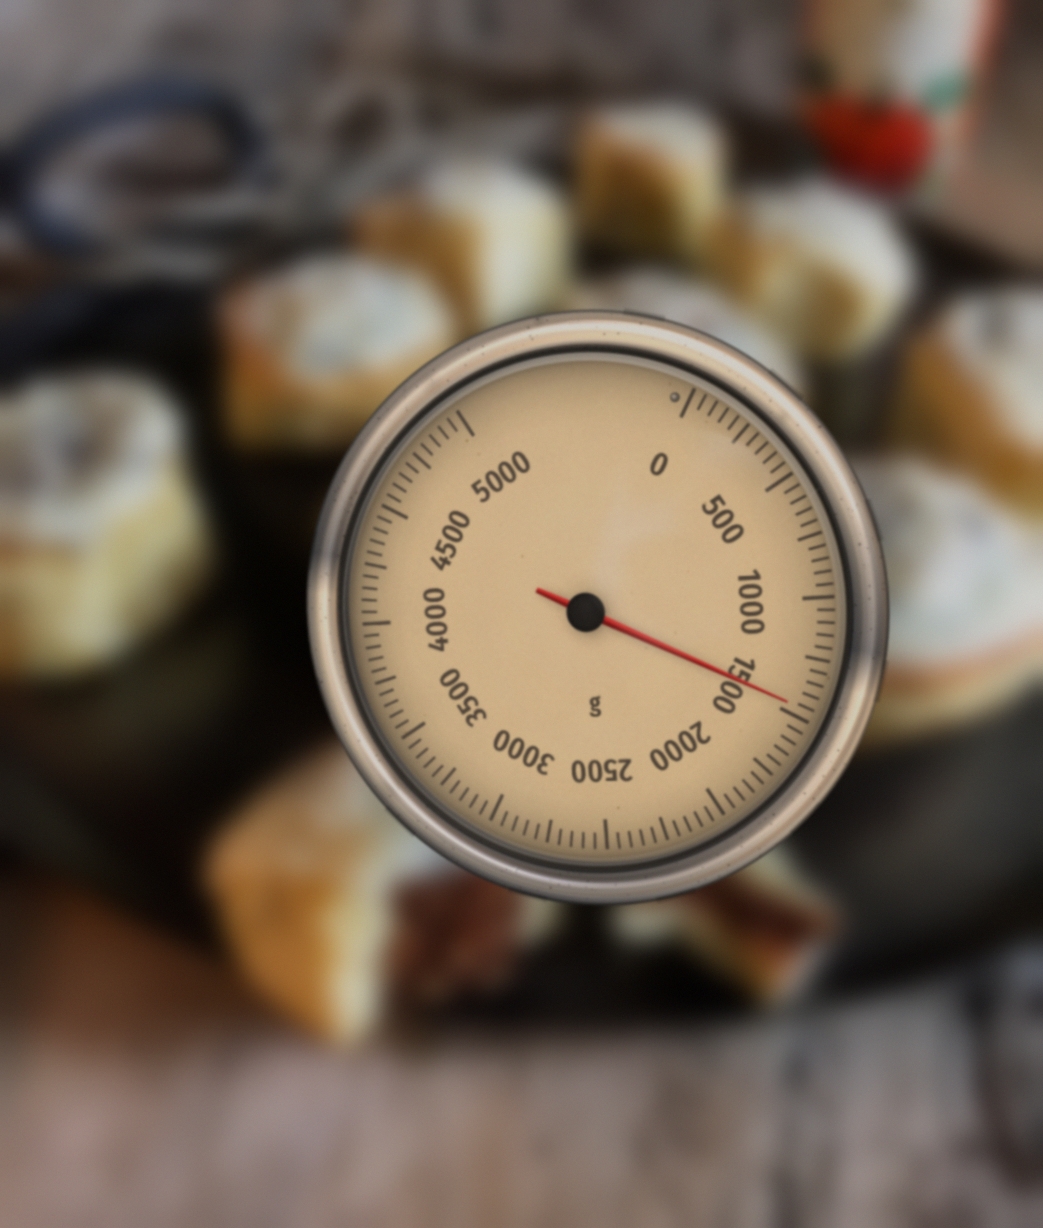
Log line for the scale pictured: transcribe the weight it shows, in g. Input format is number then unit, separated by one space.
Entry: 1450 g
